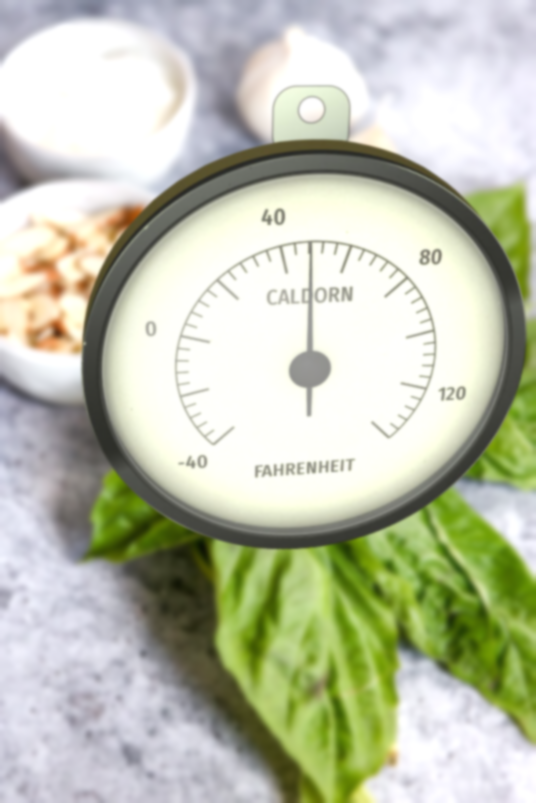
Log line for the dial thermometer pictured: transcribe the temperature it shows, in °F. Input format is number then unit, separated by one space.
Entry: 48 °F
